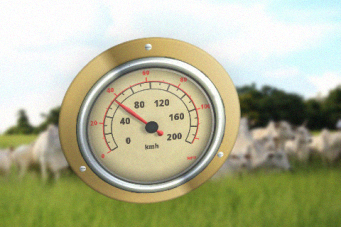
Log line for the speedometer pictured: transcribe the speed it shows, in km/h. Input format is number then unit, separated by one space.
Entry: 60 km/h
